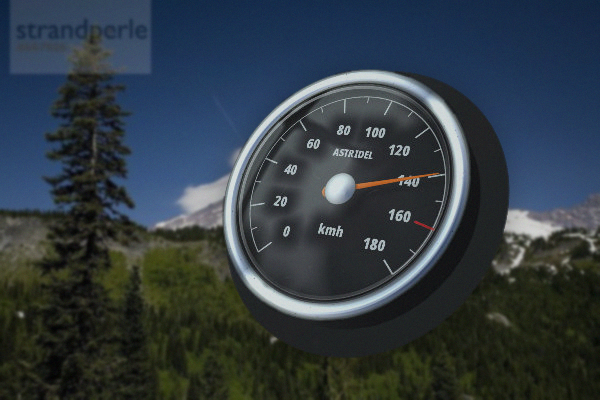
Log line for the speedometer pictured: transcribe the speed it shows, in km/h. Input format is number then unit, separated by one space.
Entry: 140 km/h
